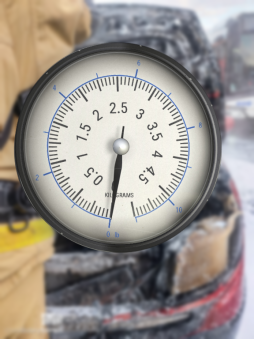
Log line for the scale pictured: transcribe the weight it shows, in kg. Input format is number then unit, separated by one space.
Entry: 0 kg
